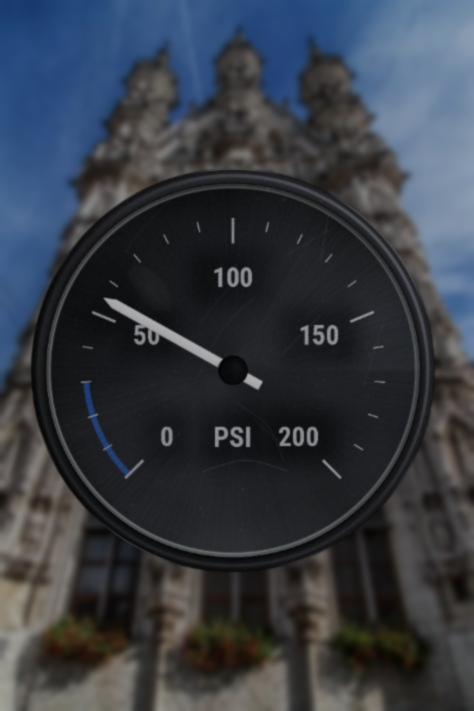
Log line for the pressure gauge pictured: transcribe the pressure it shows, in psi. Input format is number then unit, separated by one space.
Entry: 55 psi
